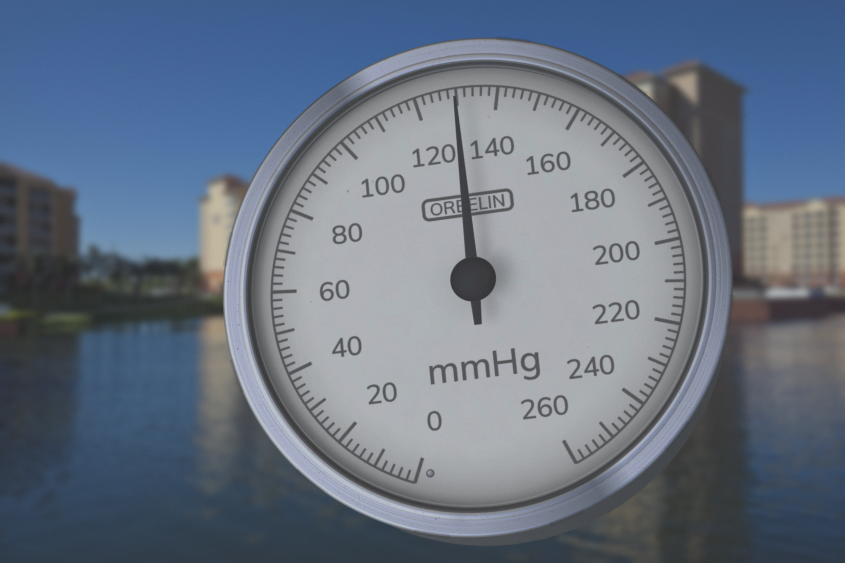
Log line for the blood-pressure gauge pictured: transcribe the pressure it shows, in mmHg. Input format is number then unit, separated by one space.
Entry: 130 mmHg
